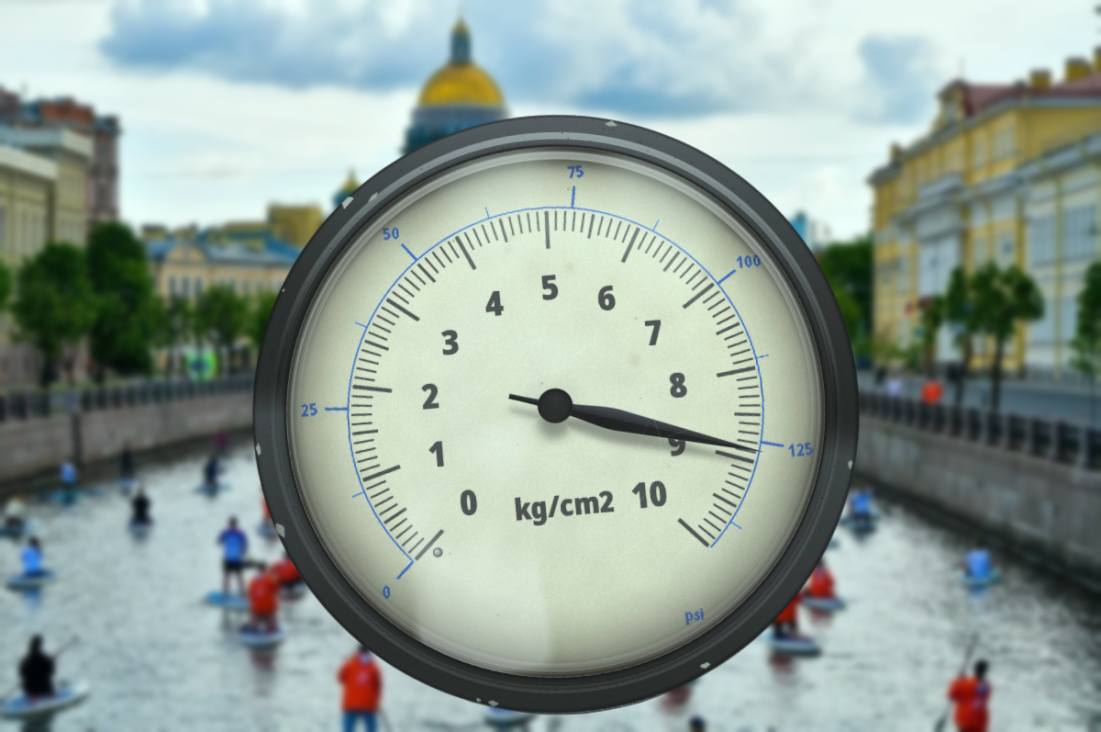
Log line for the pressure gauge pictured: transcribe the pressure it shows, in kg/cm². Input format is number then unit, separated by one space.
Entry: 8.9 kg/cm²
